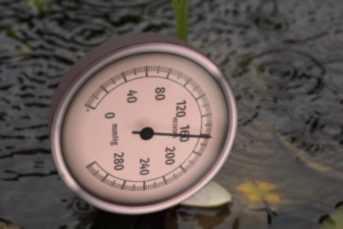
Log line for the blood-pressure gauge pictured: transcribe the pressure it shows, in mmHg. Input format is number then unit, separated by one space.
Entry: 160 mmHg
